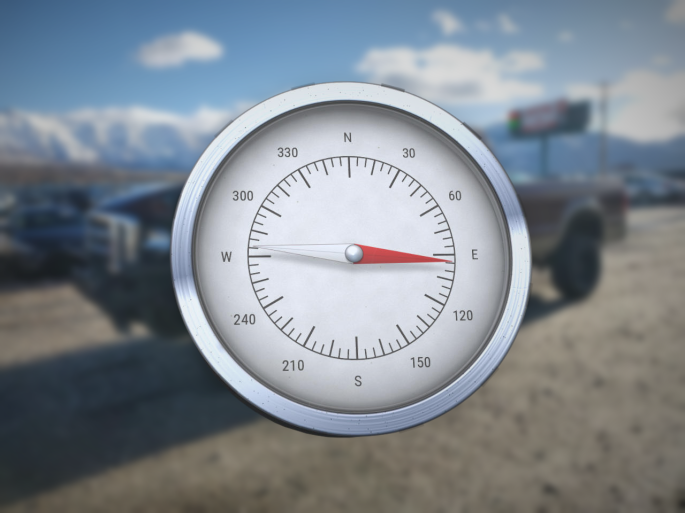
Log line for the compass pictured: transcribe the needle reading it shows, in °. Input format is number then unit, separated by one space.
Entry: 95 °
